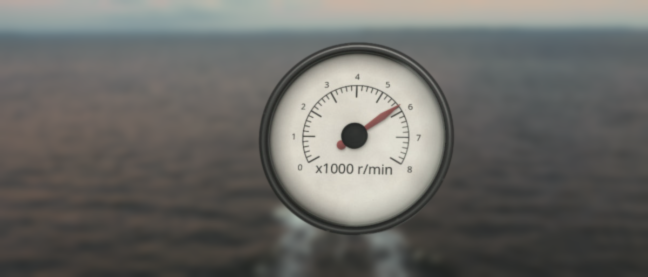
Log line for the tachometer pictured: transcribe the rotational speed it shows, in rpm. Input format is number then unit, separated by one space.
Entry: 5800 rpm
